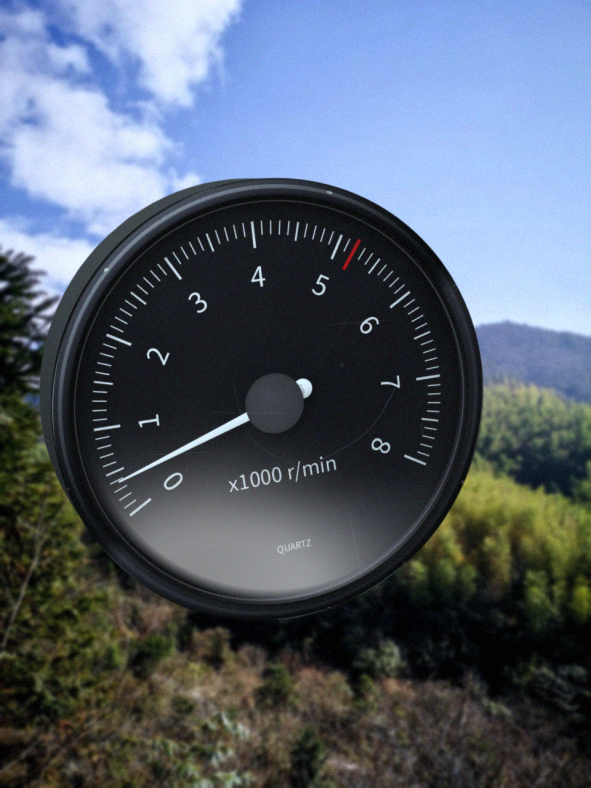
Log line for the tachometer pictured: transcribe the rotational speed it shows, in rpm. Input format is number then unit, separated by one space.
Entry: 400 rpm
